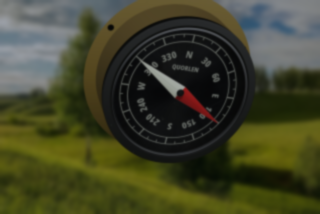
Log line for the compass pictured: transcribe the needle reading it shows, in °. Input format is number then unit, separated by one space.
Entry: 120 °
